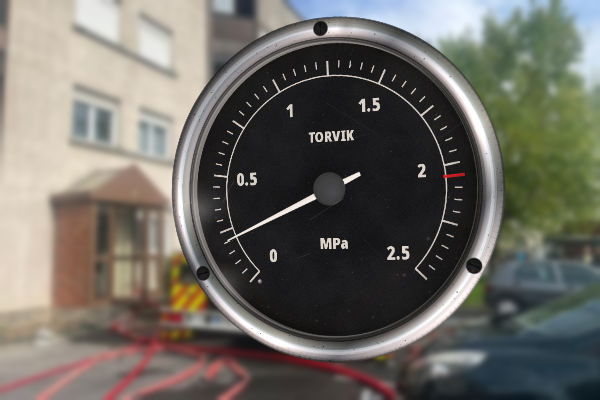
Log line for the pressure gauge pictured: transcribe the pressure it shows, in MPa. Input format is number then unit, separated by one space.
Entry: 0.2 MPa
